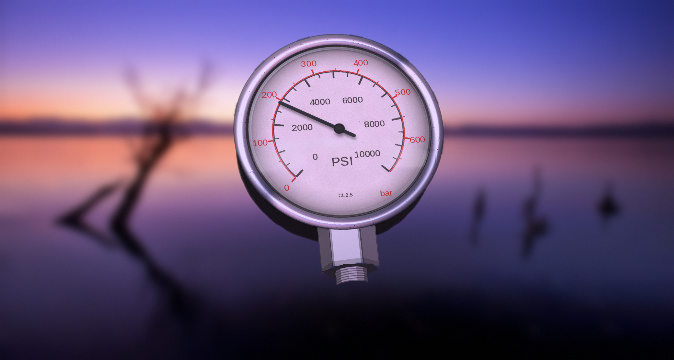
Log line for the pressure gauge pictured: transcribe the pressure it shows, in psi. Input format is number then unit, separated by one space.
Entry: 2750 psi
